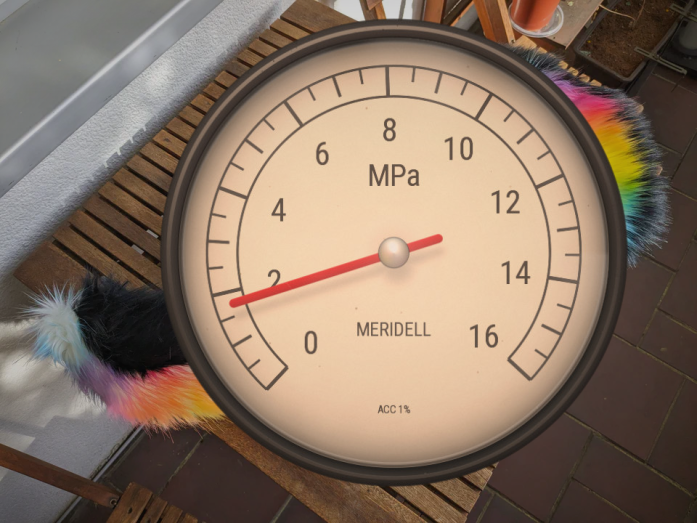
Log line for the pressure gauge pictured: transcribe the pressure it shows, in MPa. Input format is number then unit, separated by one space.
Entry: 1.75 MPa
